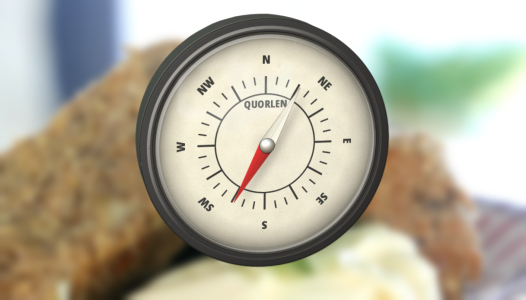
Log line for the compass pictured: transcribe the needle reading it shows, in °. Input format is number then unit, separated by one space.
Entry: 210 °
